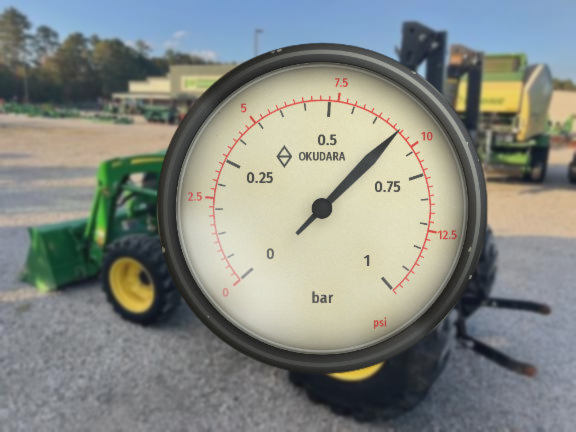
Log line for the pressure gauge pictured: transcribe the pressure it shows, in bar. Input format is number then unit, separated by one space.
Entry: 0.65 bar
